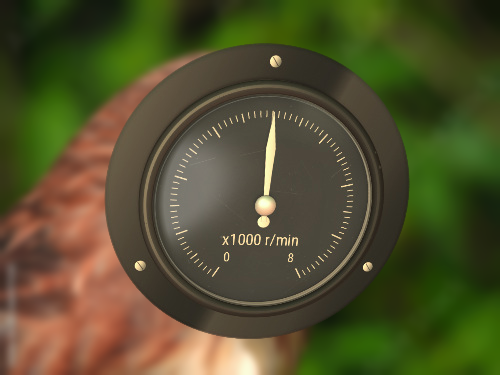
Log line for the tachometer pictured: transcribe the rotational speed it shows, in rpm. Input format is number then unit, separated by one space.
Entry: 4000 rpm
